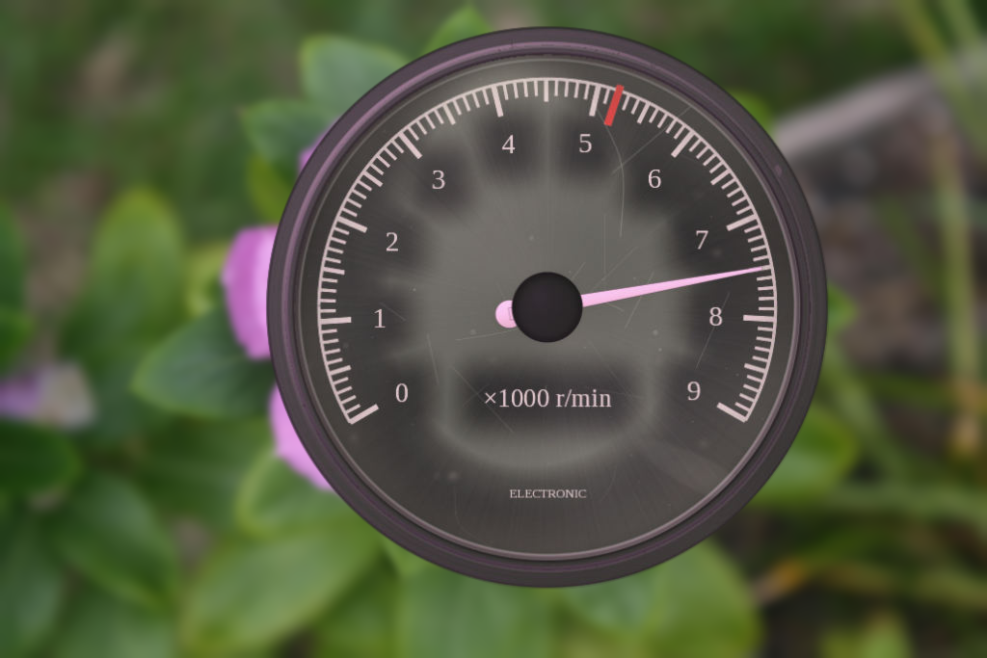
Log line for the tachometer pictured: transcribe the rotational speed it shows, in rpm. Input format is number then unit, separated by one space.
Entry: 7500 rpm
